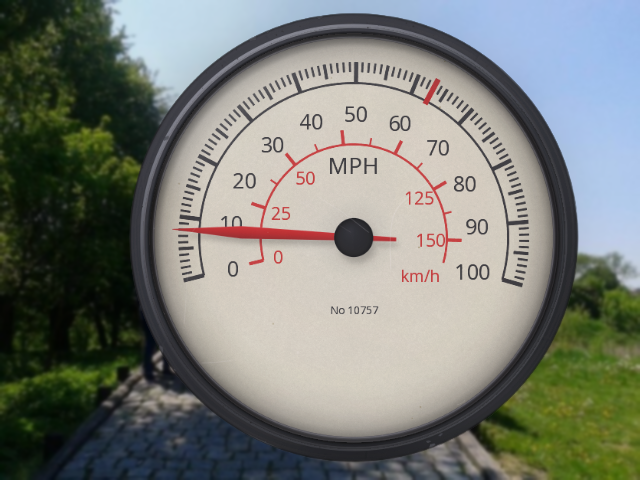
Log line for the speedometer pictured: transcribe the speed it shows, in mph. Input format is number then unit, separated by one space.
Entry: 8 mph
